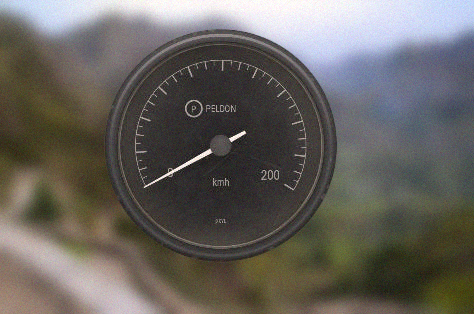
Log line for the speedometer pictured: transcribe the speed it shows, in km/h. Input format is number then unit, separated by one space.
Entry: 0 km/h
